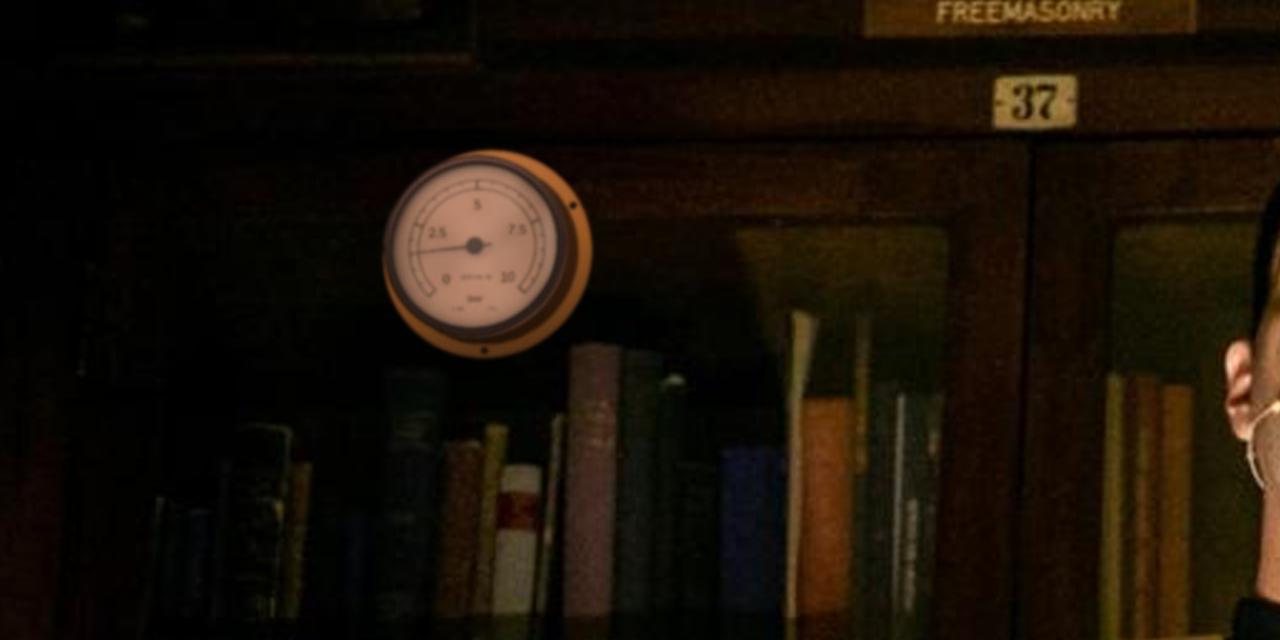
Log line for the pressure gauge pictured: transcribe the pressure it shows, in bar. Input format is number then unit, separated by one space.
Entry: 1.5 bar
